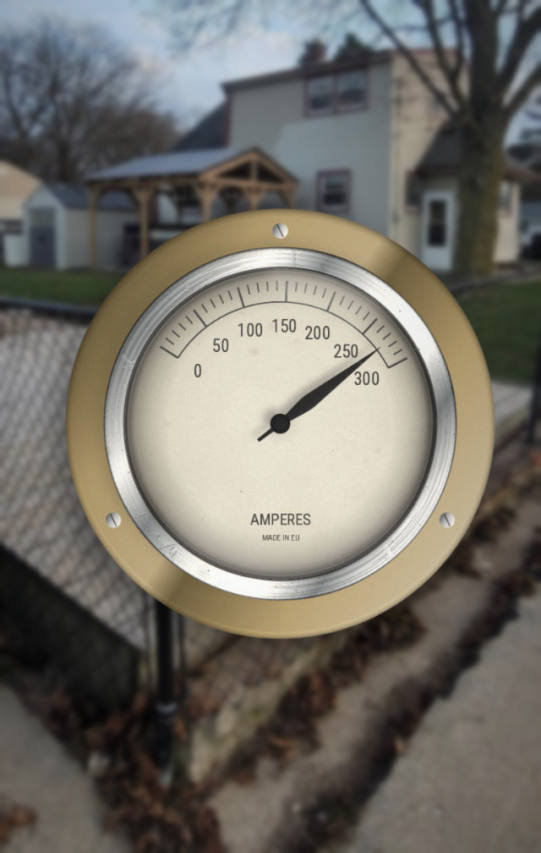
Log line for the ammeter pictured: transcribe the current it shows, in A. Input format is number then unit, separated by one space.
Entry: 275 A
